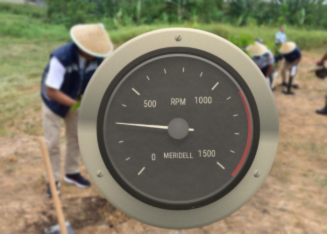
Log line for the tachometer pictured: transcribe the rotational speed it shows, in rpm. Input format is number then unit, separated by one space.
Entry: 300 rpm
